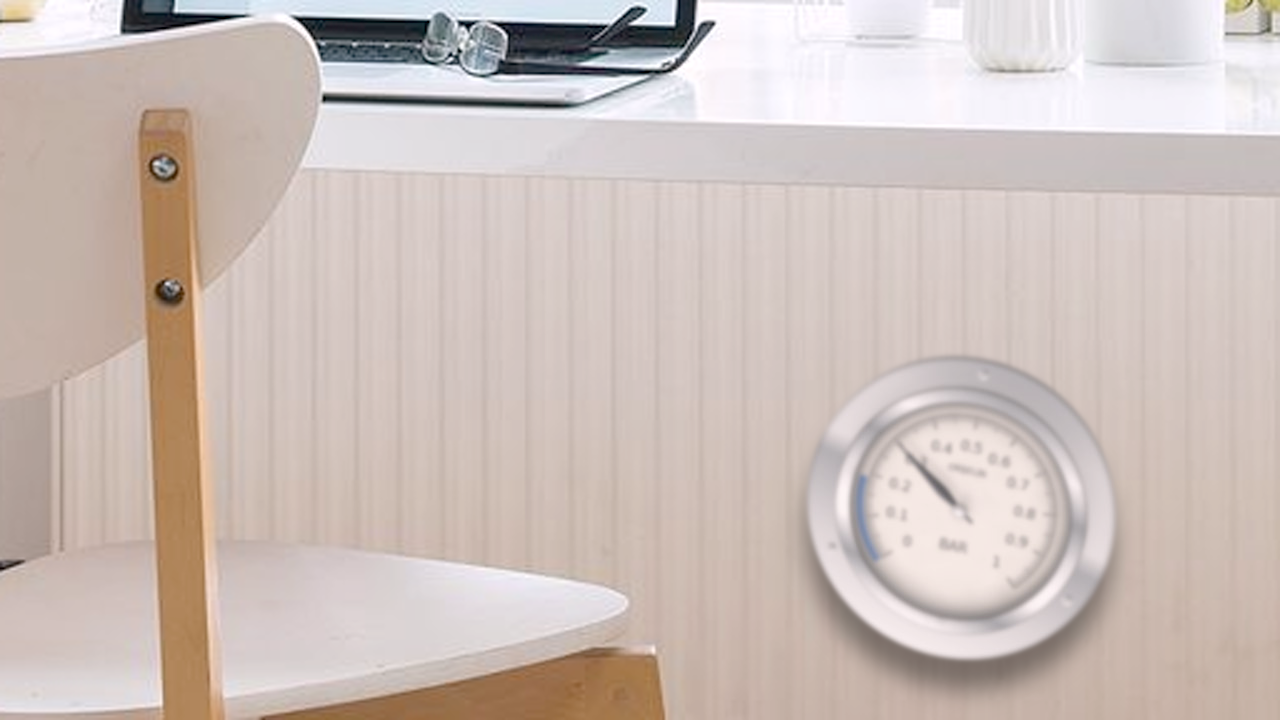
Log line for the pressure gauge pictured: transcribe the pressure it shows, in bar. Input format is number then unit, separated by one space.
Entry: 0.3 bar
